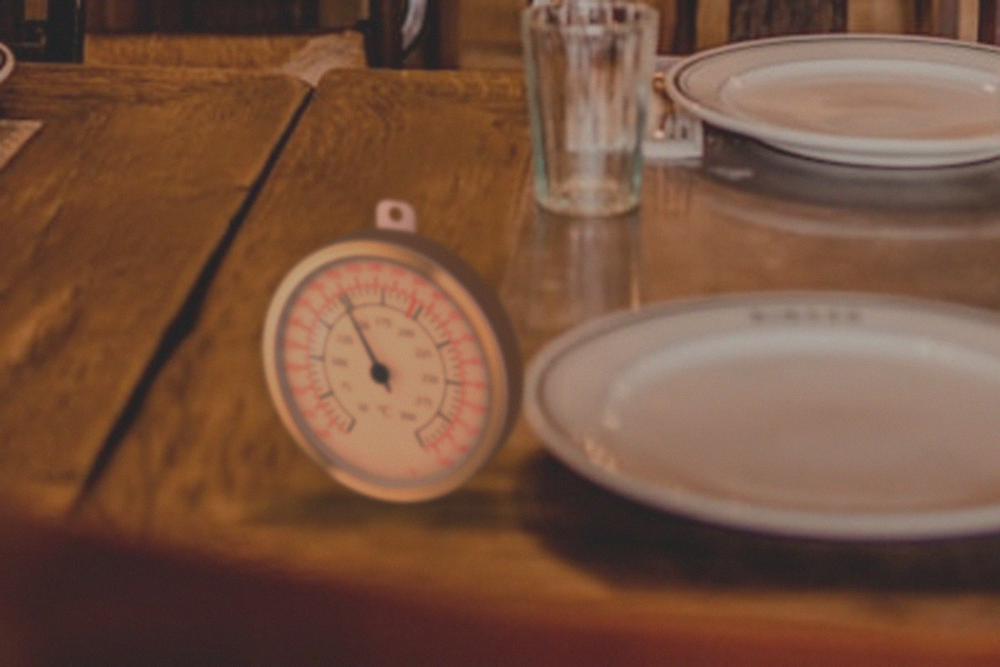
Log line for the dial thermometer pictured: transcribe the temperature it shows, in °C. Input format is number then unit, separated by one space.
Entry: 150 °C
